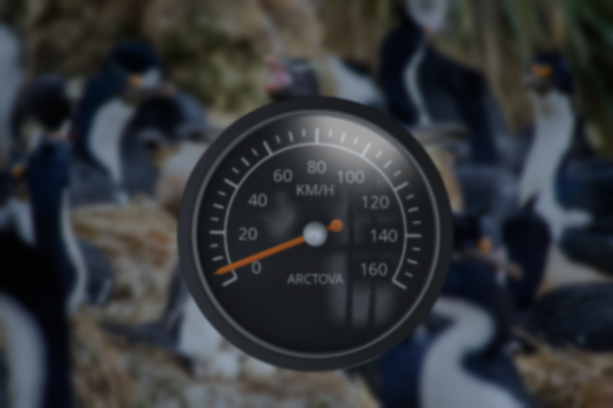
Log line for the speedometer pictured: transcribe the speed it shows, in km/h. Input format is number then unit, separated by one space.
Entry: 5 km/h
